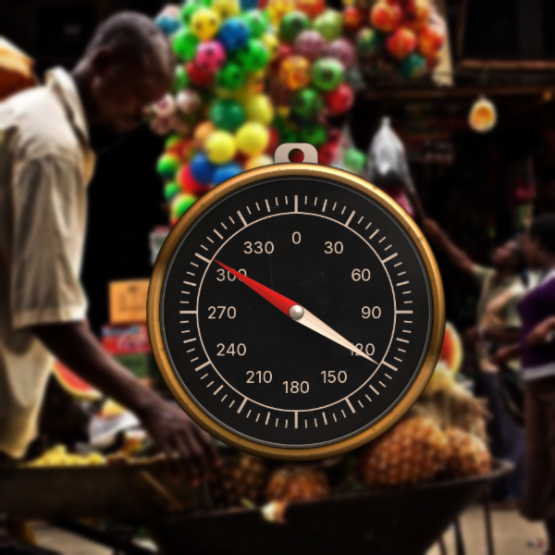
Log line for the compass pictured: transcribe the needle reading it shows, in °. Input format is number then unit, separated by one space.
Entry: 302.5 °
